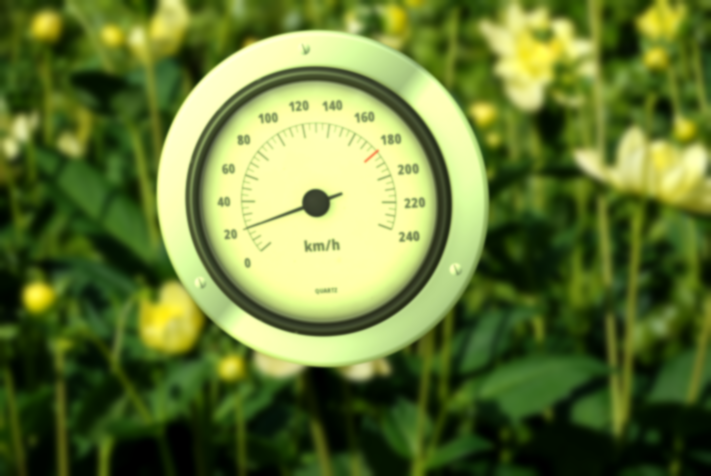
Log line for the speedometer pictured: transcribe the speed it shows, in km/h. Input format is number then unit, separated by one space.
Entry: 20 km/h
